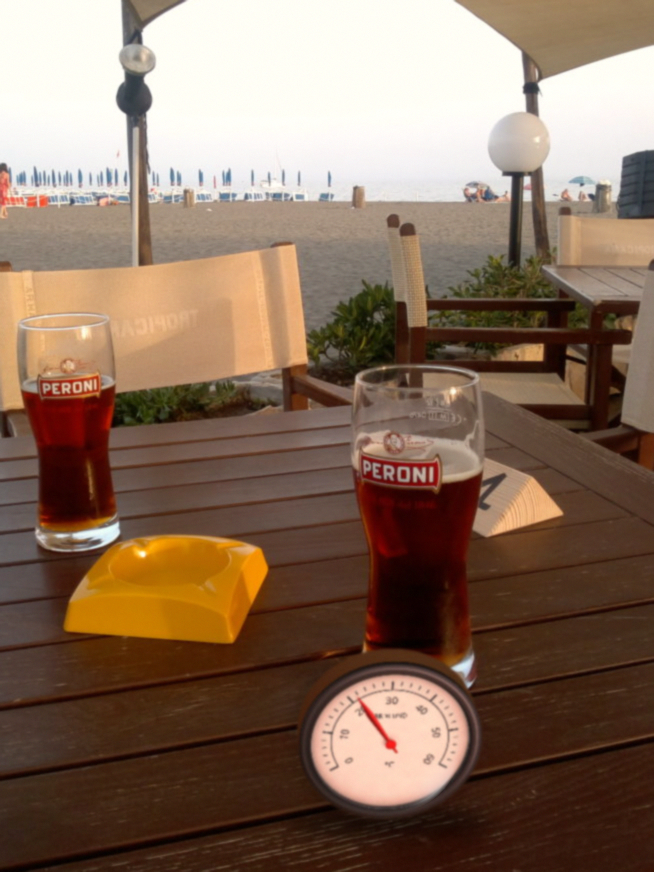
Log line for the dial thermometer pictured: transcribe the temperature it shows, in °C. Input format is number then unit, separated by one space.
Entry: 22 °C
